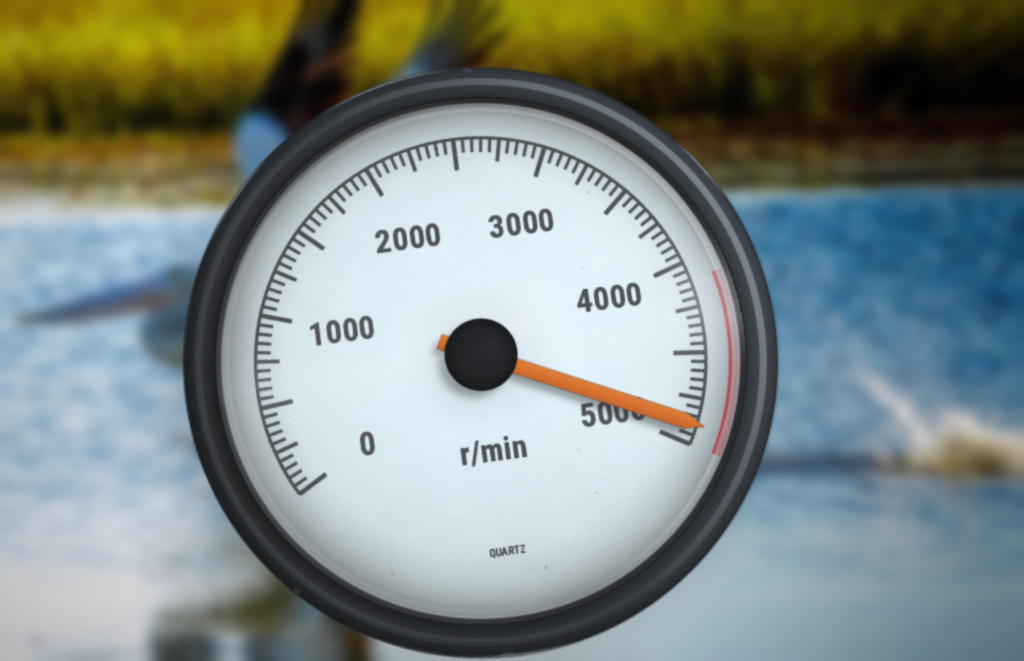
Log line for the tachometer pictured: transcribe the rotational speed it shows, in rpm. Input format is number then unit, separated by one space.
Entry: 4900 rpm
